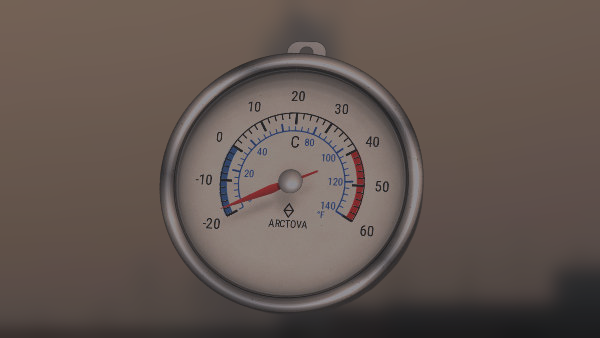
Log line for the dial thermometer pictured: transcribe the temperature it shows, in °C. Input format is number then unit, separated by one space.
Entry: -18 °C
